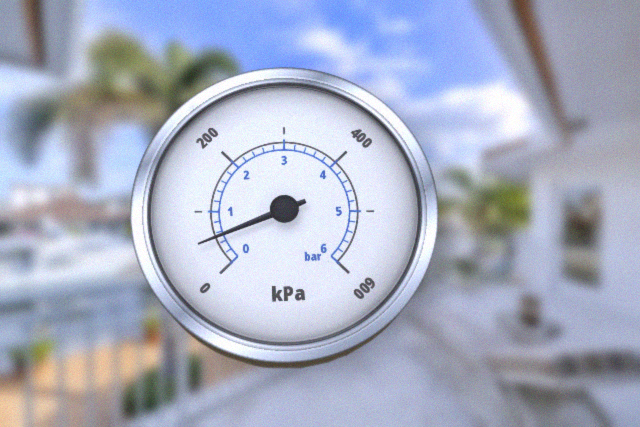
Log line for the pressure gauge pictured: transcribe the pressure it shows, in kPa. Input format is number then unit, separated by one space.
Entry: 50 kPa
